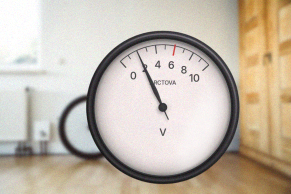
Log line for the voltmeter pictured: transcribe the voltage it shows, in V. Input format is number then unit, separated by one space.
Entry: 2 V
